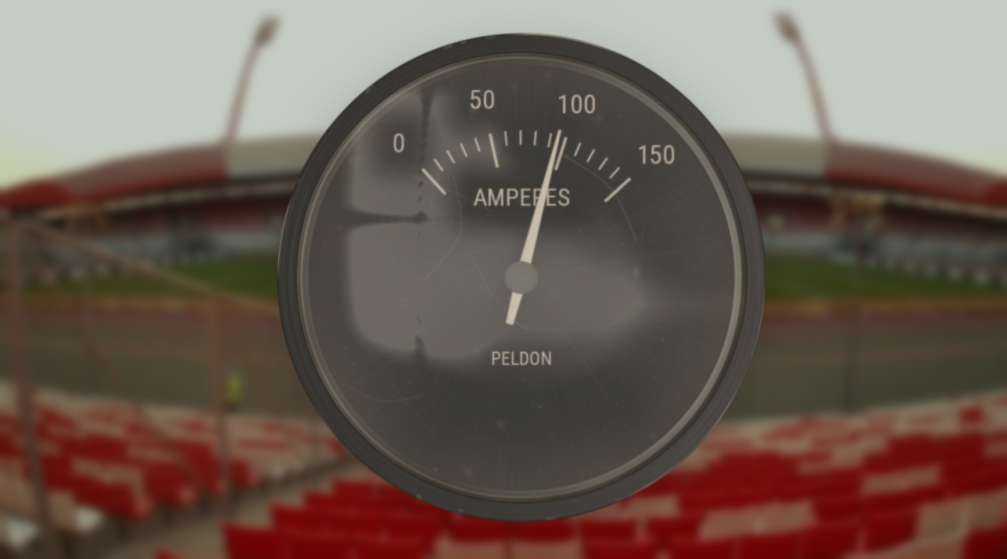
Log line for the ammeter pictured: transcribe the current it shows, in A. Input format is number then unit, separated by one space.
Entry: 95 A
